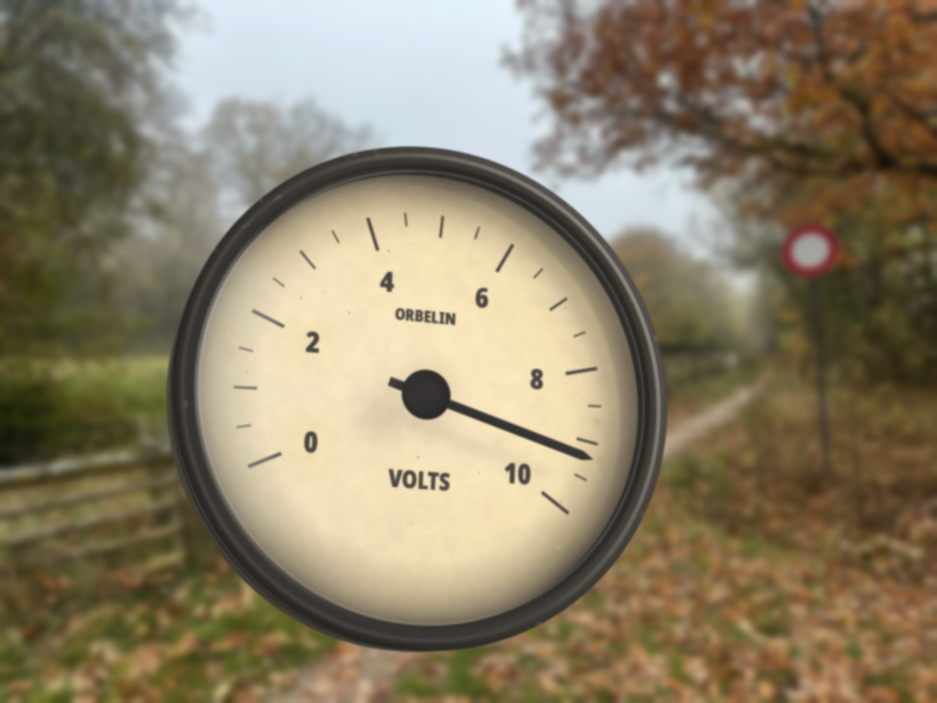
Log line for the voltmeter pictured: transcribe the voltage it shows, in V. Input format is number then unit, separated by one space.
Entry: 9.25 V
